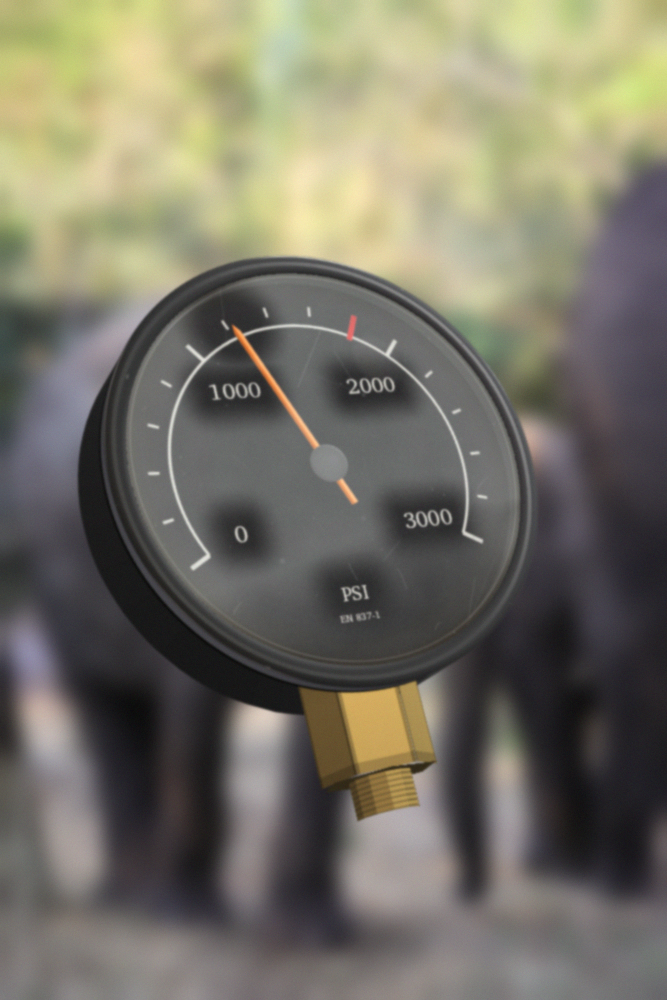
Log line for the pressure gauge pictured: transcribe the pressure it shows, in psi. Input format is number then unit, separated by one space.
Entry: 1200 psi
